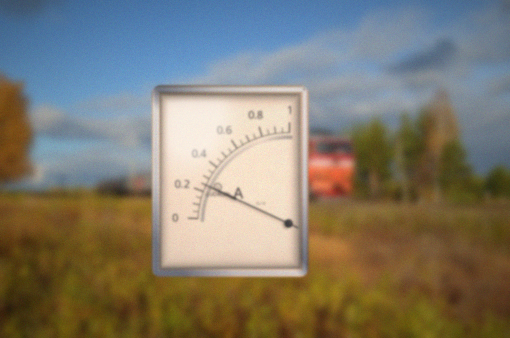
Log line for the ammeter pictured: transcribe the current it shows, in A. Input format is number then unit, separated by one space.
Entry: 0.25 A
